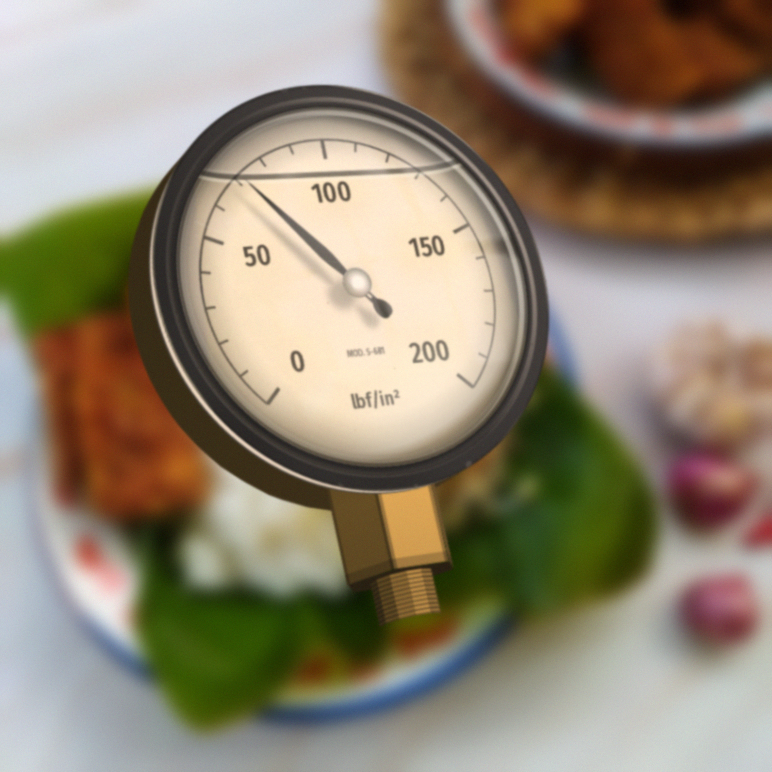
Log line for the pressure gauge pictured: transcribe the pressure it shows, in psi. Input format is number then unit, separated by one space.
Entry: 70 psi
